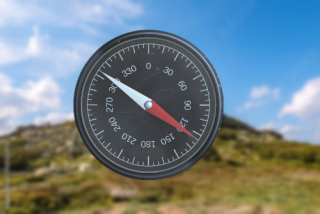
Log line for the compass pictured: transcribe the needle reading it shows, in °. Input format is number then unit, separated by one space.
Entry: 125 °
